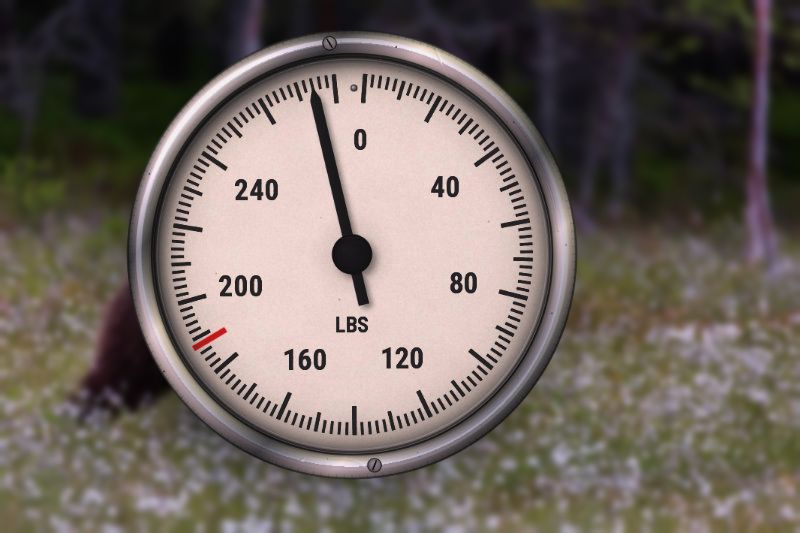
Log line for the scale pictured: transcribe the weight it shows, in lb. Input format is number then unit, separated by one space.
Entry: 274 lb
